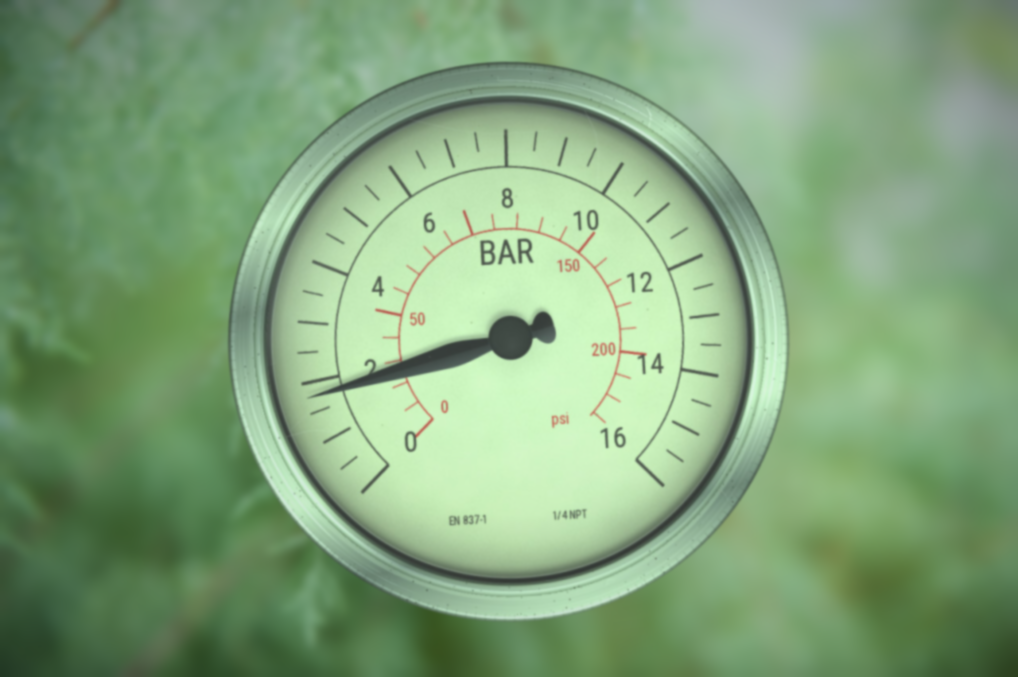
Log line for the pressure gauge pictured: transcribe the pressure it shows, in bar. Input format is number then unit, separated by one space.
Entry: 1.75 bar
